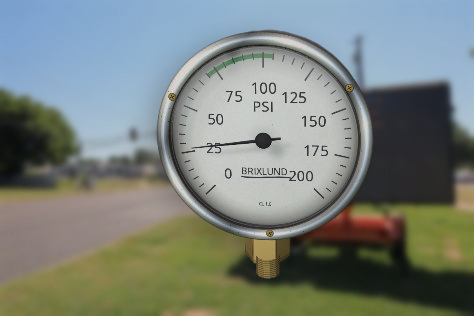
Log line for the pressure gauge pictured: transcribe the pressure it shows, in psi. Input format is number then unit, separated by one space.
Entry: 27.5 psi
